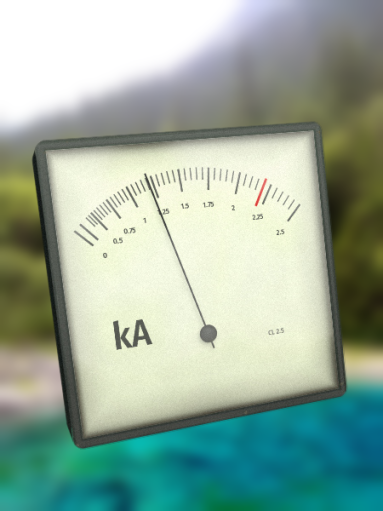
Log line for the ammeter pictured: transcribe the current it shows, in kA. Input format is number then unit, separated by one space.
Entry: 1.2 kA
